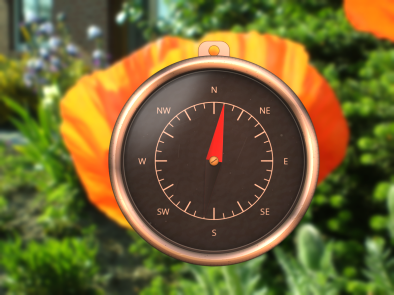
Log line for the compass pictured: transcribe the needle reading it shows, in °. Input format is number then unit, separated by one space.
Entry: 10 °
